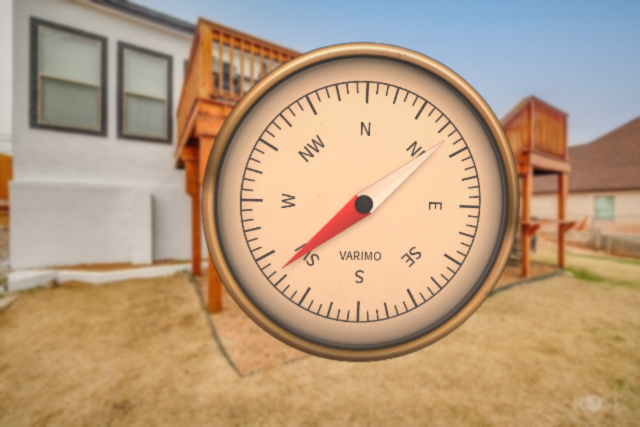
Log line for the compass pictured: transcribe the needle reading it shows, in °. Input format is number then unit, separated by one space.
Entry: 230 °
